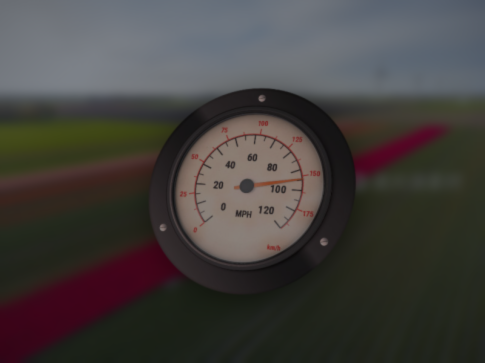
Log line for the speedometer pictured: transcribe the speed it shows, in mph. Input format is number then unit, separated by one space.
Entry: 95 mph
